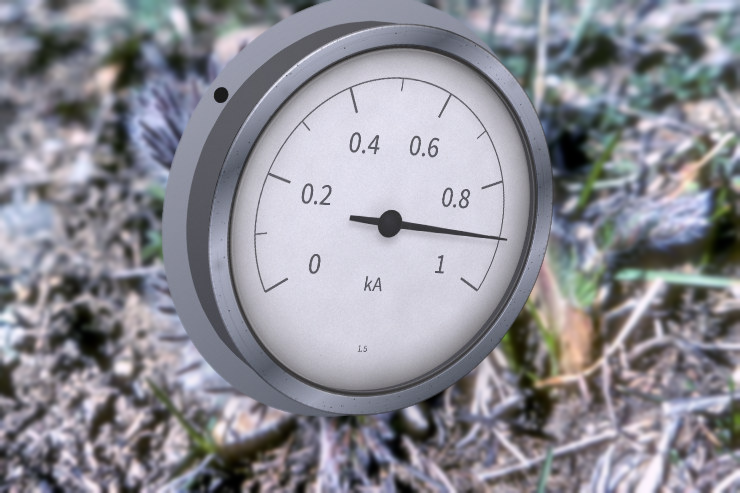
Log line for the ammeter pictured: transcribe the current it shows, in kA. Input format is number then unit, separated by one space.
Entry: 0.9 kA
